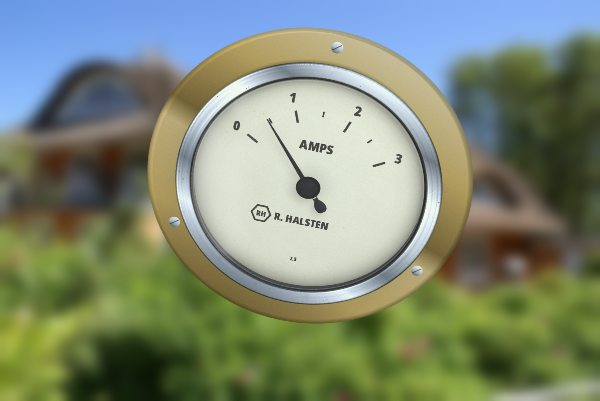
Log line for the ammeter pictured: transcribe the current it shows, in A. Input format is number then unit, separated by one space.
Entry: 0.5 A
